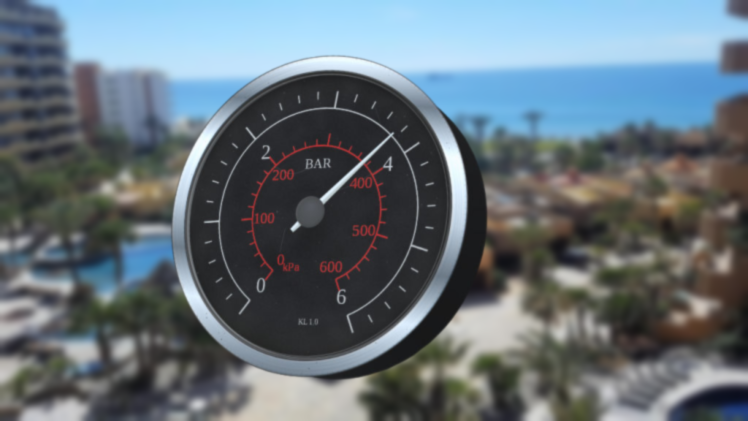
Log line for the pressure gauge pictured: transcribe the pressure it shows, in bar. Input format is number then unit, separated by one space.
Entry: 3.8 bar
